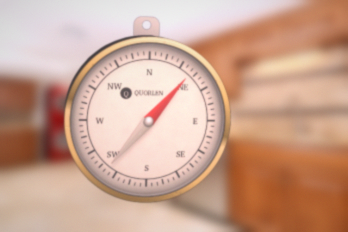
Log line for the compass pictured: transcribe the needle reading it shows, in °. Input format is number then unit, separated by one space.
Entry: 40 °
